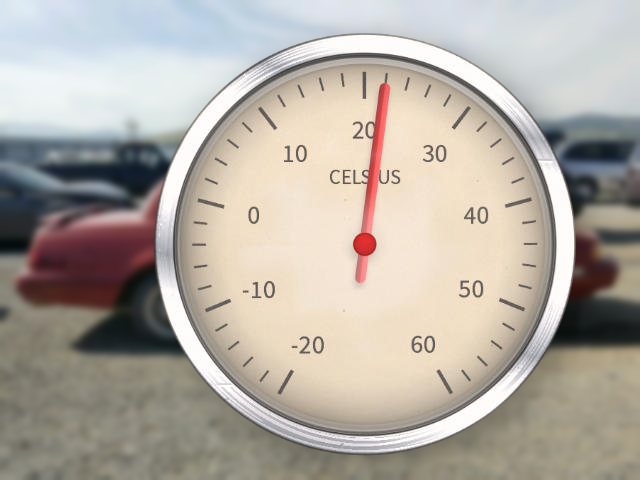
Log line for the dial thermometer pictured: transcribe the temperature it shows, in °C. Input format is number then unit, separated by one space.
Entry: 22 °C
